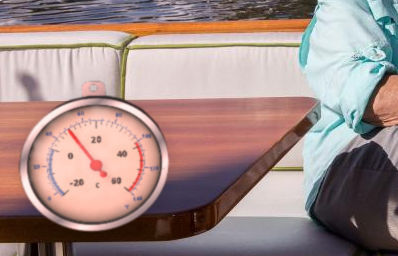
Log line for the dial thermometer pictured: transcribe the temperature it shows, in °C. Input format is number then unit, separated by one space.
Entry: 10 °C
